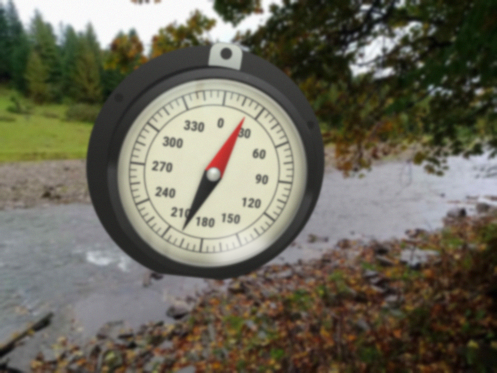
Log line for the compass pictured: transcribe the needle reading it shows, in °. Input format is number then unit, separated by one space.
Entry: 20 °
